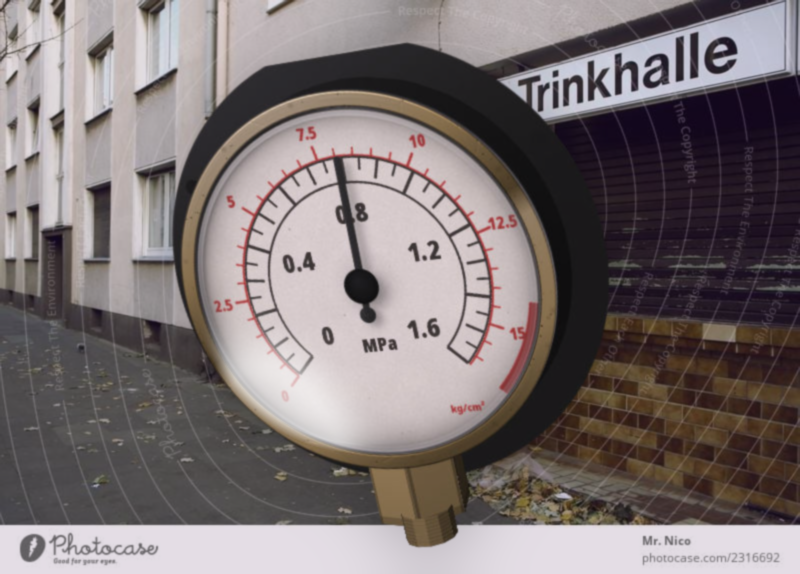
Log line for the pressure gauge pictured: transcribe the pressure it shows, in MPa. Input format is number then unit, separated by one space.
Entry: 0.8 MPa
